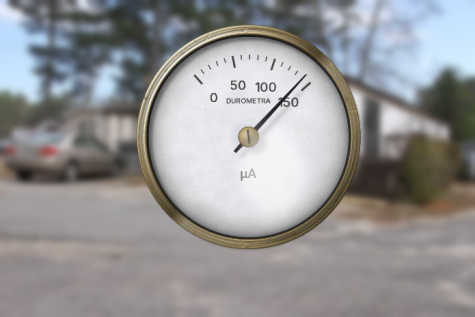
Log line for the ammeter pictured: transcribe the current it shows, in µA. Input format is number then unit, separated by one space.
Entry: 140 µA
